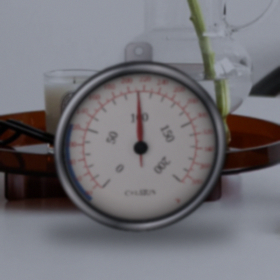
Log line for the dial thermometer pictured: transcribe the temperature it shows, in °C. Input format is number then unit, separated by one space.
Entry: 100 °C
